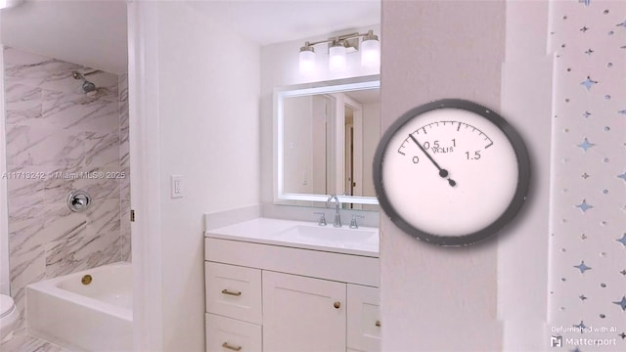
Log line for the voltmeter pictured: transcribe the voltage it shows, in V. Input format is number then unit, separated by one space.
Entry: 0.3 V
